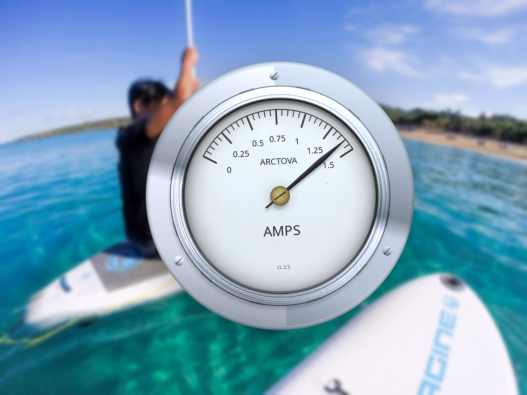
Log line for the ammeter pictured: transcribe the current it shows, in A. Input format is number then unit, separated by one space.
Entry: 1.4 A
